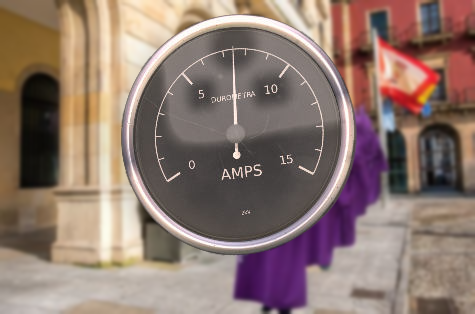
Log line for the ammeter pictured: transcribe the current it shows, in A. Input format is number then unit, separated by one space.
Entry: 7.5 A
